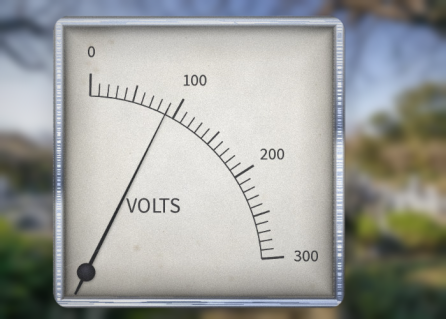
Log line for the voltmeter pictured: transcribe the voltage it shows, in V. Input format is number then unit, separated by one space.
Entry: 90 V
